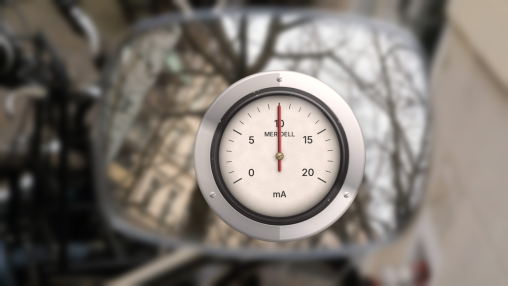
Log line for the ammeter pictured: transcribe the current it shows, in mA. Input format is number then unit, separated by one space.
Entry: 10 mA
